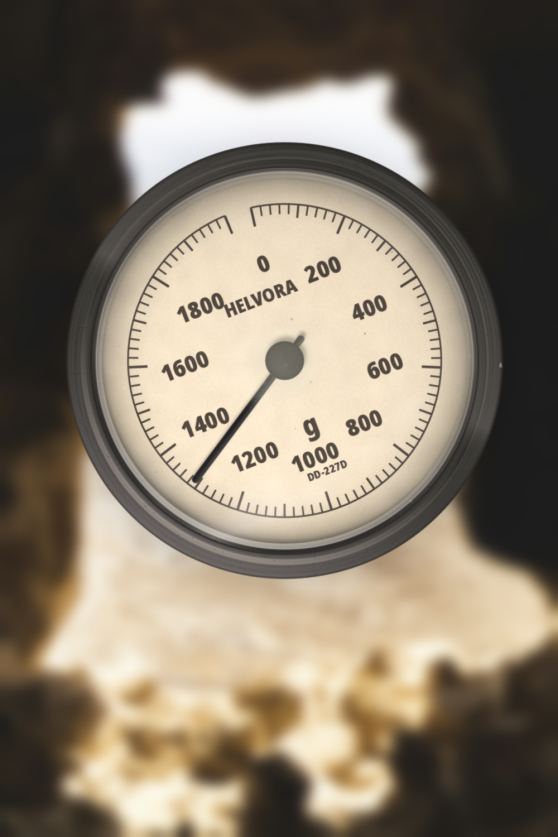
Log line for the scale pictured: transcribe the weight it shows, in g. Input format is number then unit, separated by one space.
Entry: 1310 g
